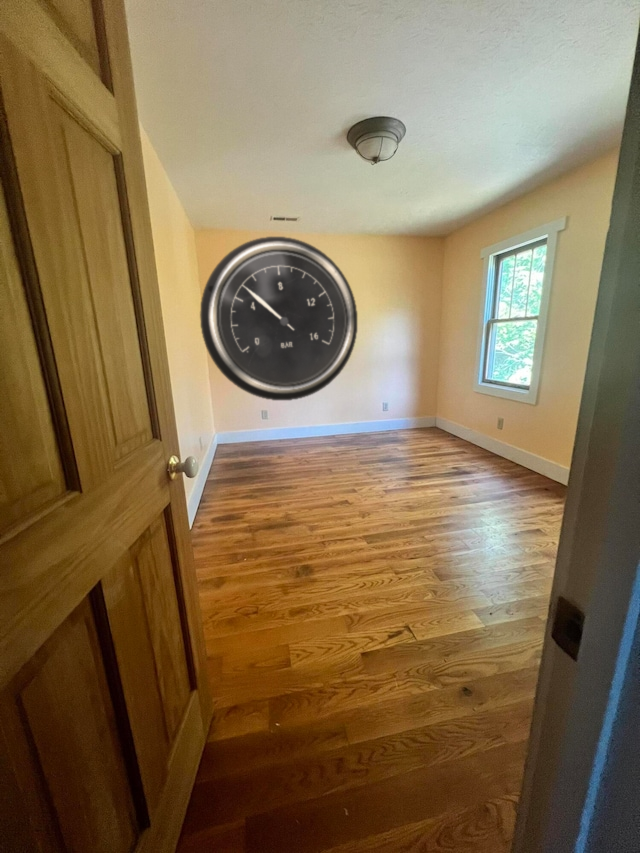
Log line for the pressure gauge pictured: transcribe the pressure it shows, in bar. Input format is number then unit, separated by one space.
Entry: 5 bar
